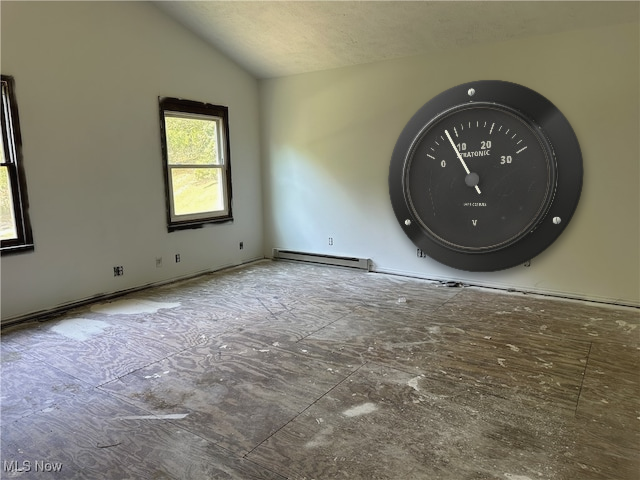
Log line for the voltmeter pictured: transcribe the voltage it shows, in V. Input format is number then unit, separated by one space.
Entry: 8 V
